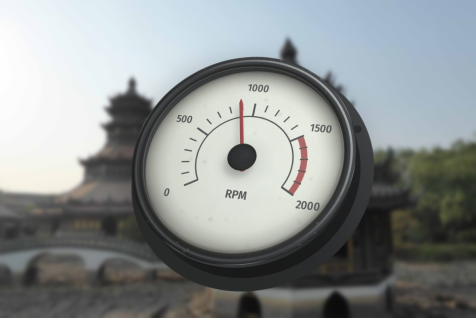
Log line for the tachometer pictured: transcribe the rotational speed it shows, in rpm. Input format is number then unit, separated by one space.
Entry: 900 rpm
